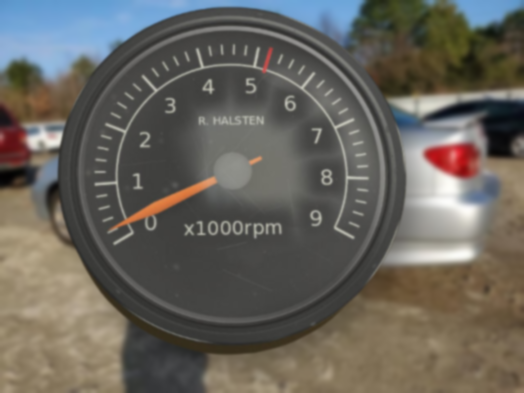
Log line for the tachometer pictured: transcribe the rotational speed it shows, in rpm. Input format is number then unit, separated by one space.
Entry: 200 rpm
